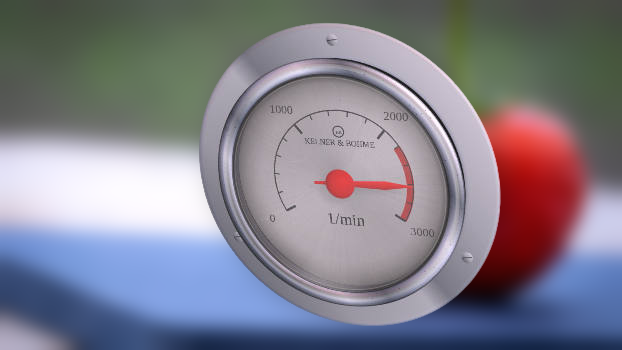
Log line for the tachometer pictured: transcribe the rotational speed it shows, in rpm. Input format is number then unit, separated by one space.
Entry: 2600 rpm
